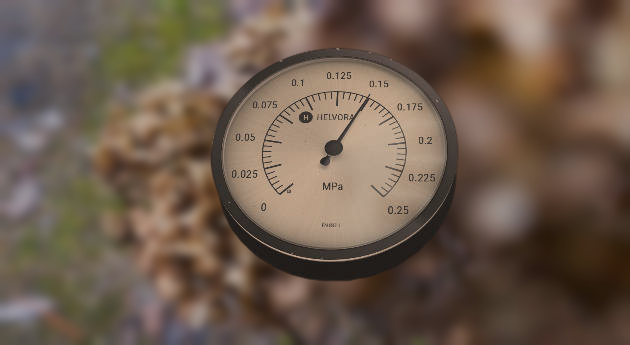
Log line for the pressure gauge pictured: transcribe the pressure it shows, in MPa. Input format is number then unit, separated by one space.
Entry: 0.15 MPa
